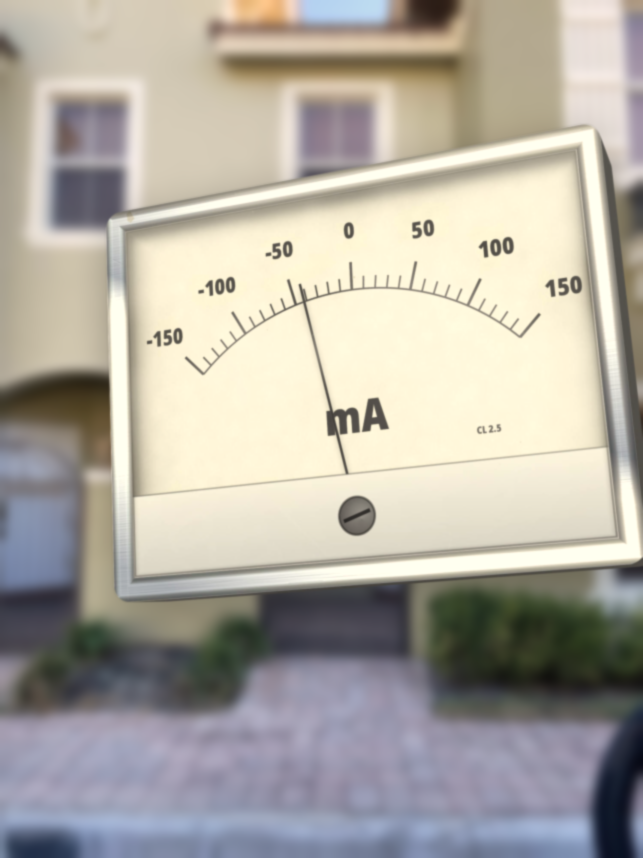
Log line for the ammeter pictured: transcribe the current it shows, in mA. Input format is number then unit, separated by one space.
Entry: -40 mA
